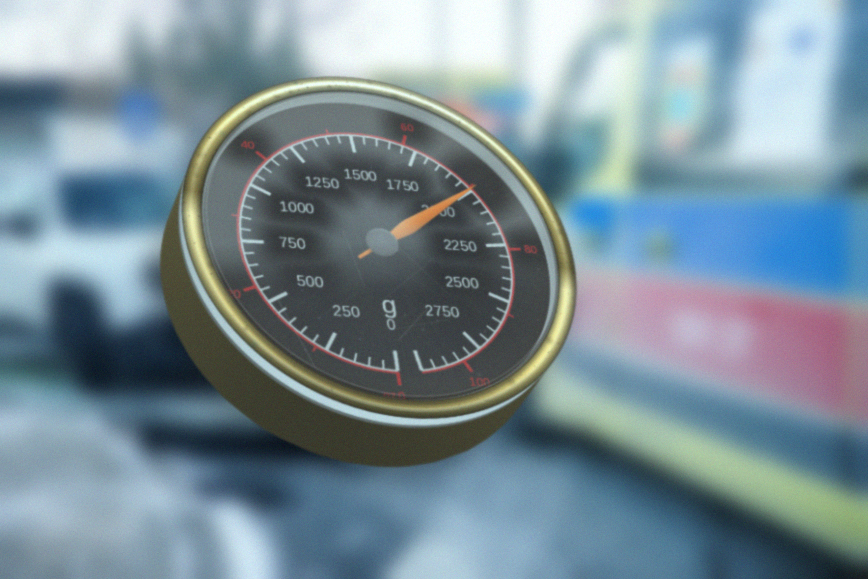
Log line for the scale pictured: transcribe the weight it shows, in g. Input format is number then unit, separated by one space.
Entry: 2000 g
